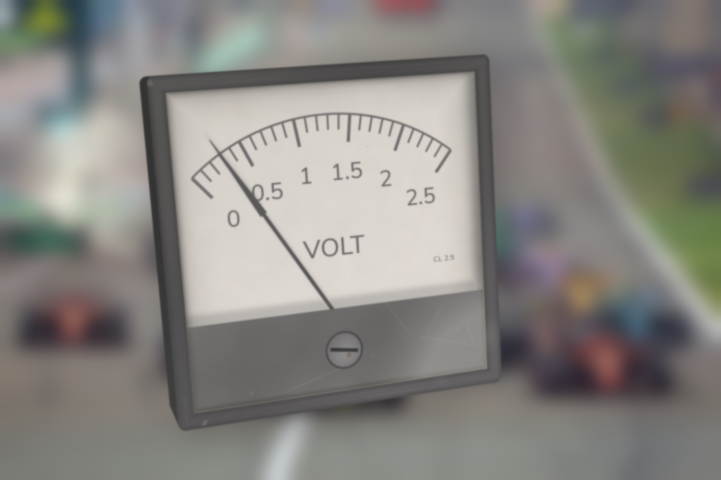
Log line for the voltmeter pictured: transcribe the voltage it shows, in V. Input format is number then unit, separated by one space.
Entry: 0.3 V
